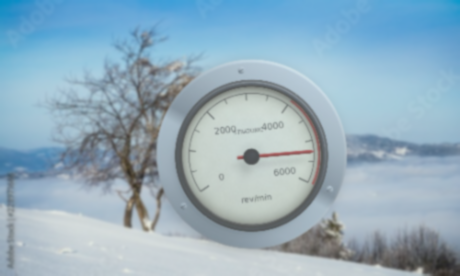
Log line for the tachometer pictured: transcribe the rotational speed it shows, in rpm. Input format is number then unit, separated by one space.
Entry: 5250 rpm
